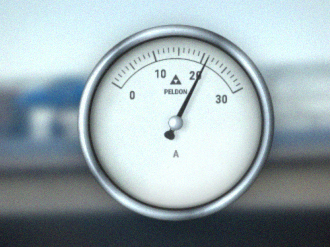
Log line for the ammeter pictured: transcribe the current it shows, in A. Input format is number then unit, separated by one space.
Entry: 21 A
